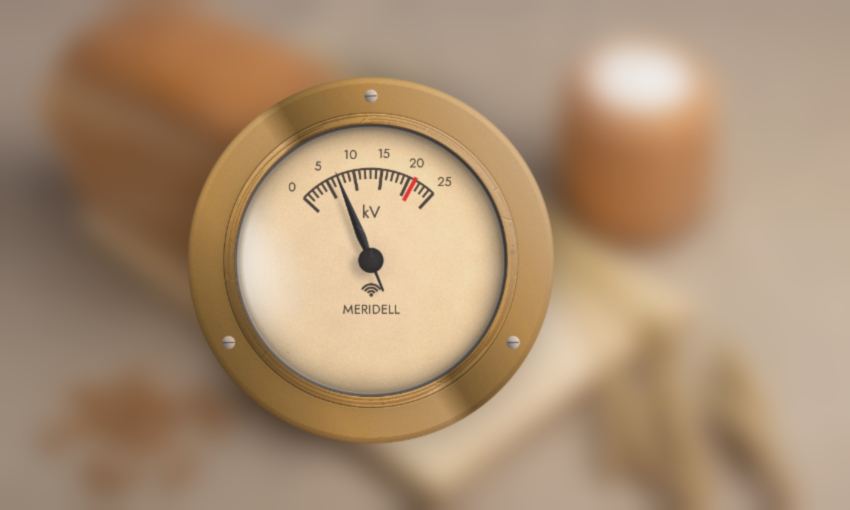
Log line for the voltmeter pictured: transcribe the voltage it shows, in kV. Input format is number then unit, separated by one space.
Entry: 7 kV
